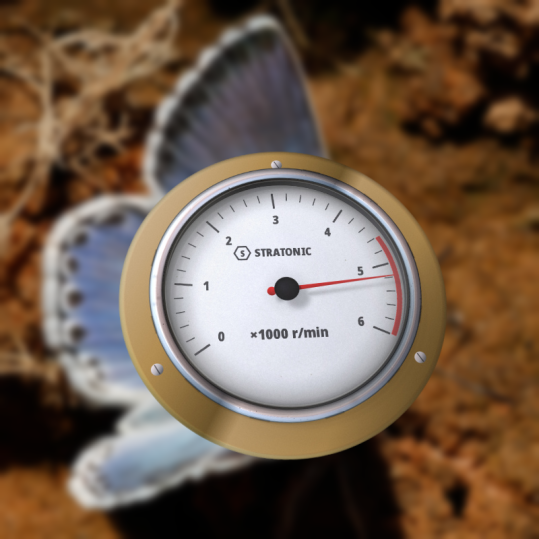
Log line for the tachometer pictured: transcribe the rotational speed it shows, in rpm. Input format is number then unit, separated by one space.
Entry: 5200 rpm
